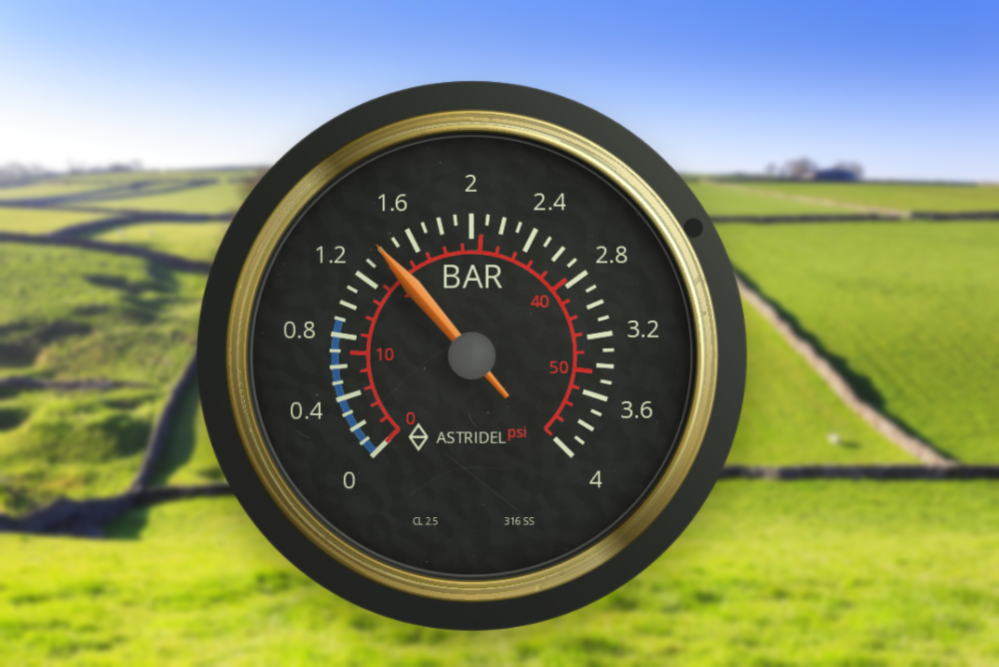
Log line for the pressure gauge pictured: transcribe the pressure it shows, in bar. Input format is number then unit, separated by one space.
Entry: 1.4 bar
